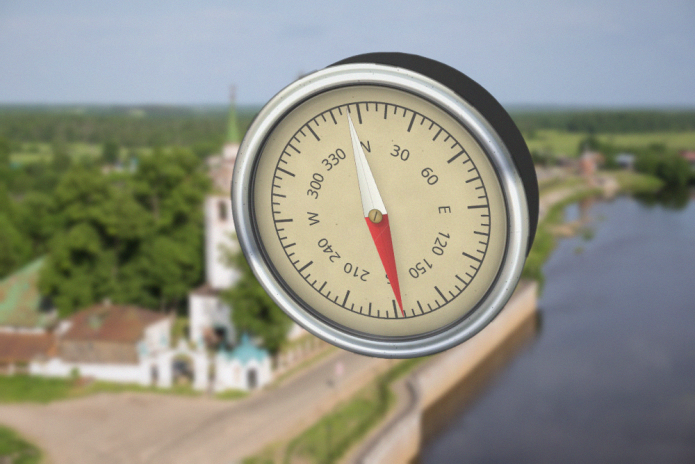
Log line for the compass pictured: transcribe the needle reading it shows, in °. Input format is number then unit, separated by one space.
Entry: 175 °
